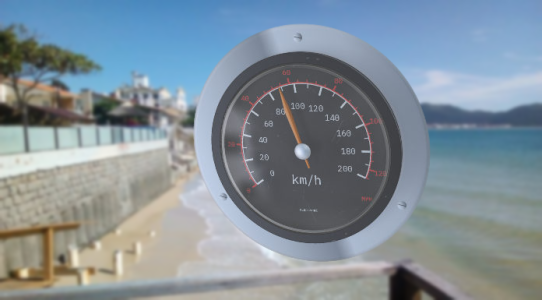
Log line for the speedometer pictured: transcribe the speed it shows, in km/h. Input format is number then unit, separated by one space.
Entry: 90 km/h
